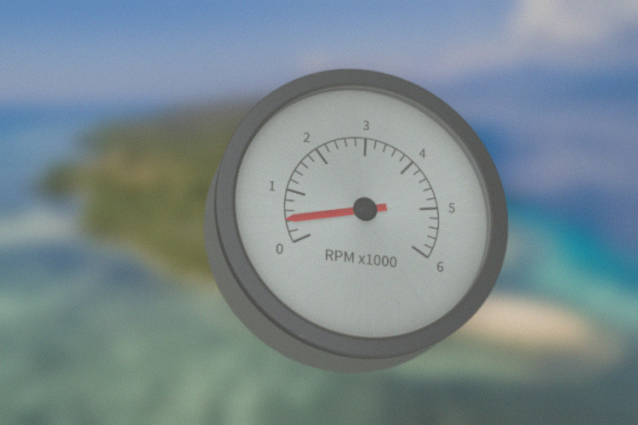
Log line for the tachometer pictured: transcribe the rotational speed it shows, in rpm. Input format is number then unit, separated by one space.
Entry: 400 rpm
